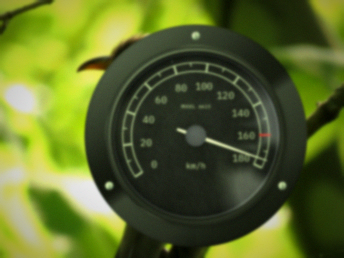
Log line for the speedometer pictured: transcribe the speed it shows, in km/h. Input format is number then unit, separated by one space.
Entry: 175 km/h
